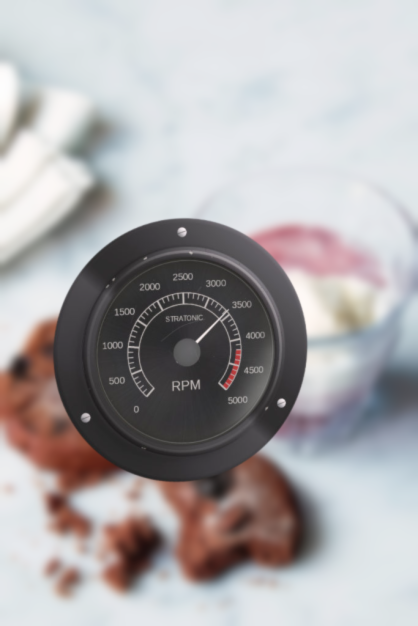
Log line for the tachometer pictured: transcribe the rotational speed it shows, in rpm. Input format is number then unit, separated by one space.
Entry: 3400 rpm
